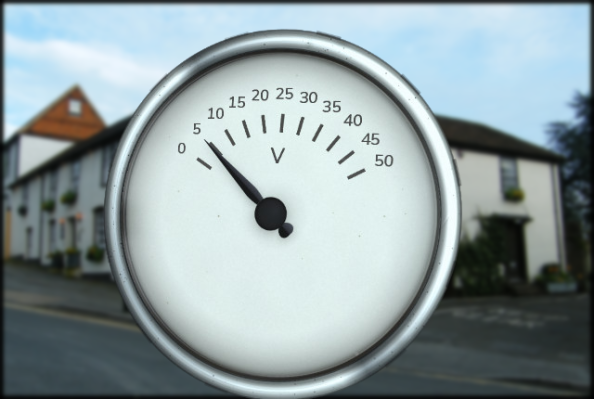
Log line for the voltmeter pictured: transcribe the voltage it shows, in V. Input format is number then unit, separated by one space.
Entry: 5 V
